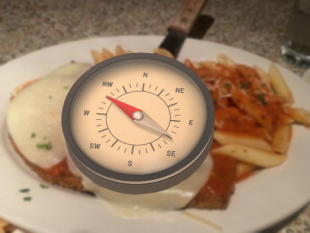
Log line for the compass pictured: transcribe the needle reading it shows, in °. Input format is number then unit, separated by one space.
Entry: 300 °
